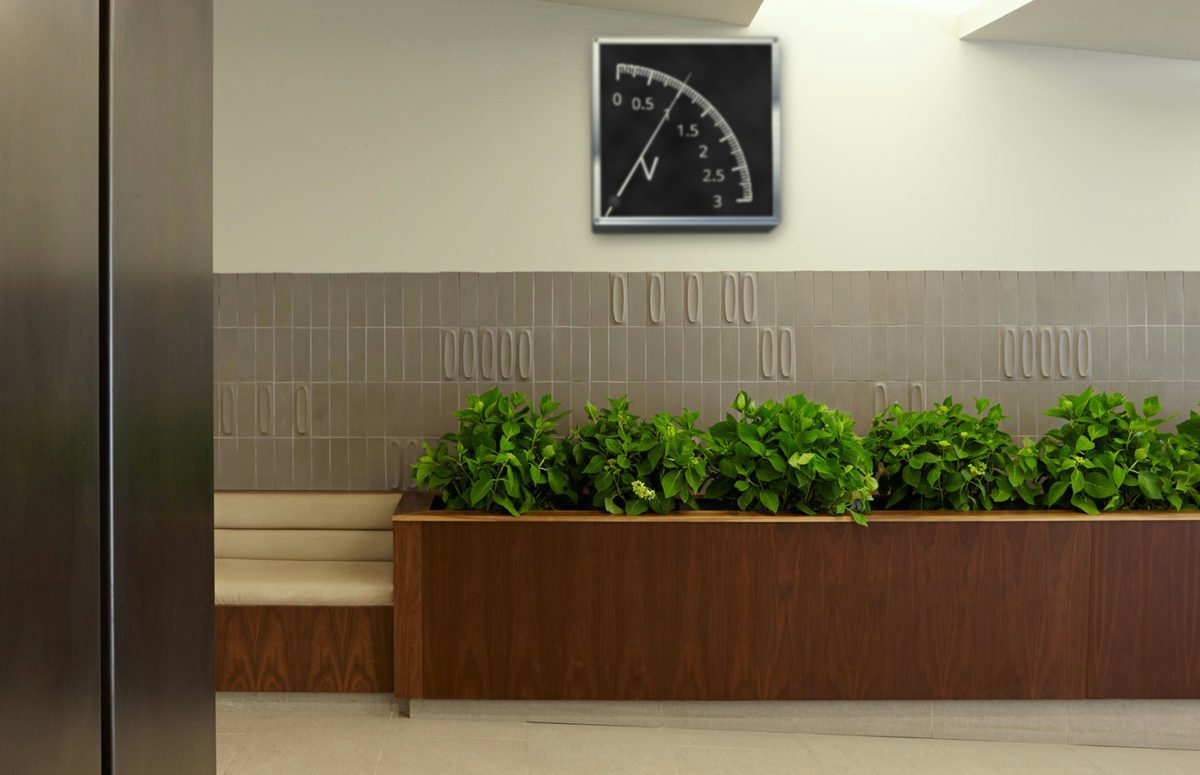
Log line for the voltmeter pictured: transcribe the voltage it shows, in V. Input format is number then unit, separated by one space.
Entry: 1 V
